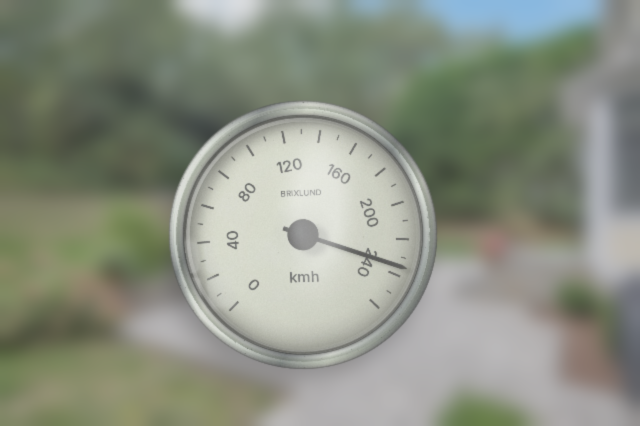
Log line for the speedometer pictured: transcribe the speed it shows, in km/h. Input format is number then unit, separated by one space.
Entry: 235 km/h
